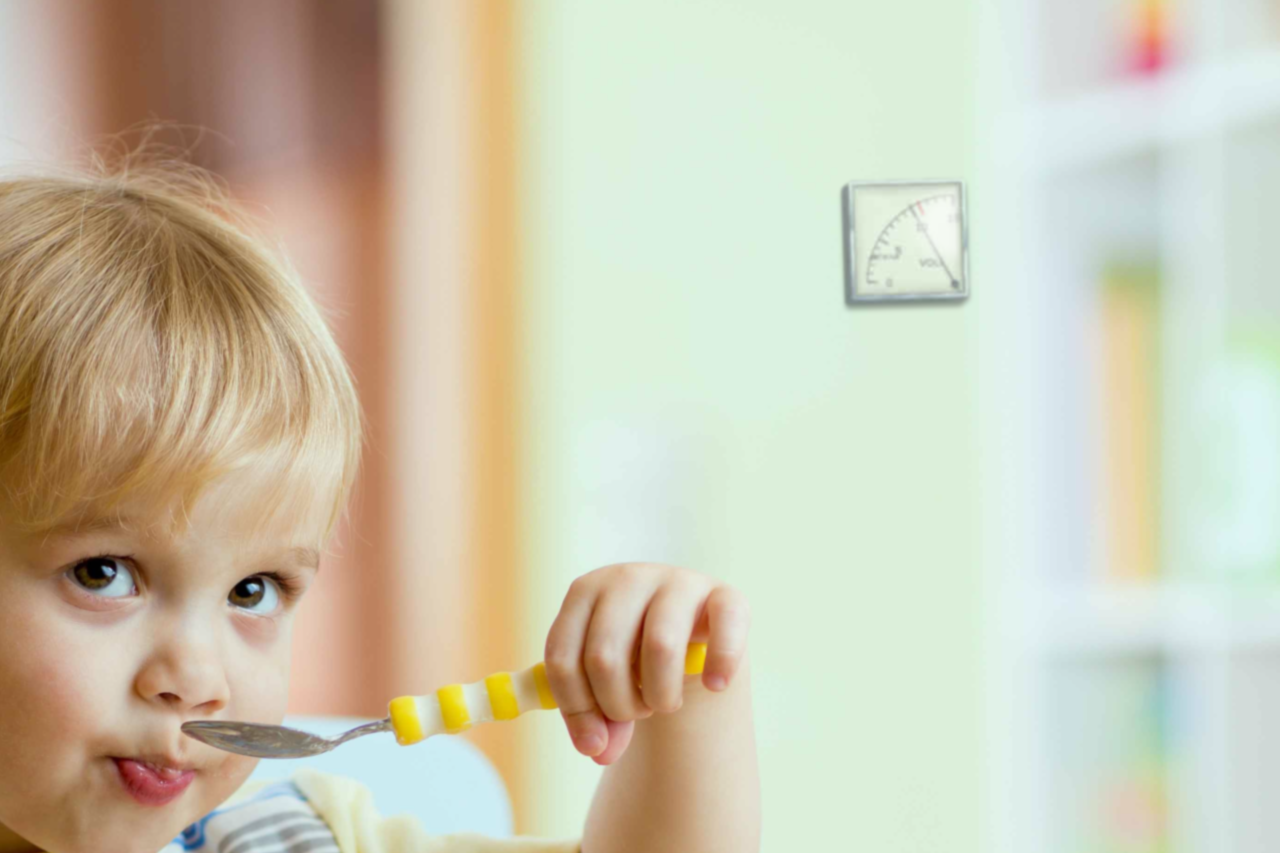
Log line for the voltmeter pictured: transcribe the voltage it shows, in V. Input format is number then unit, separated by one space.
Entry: 10 V
